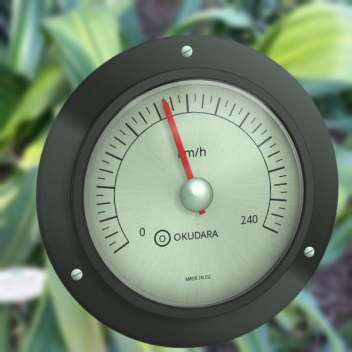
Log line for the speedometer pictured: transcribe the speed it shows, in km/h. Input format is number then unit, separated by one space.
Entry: 105 km/h
